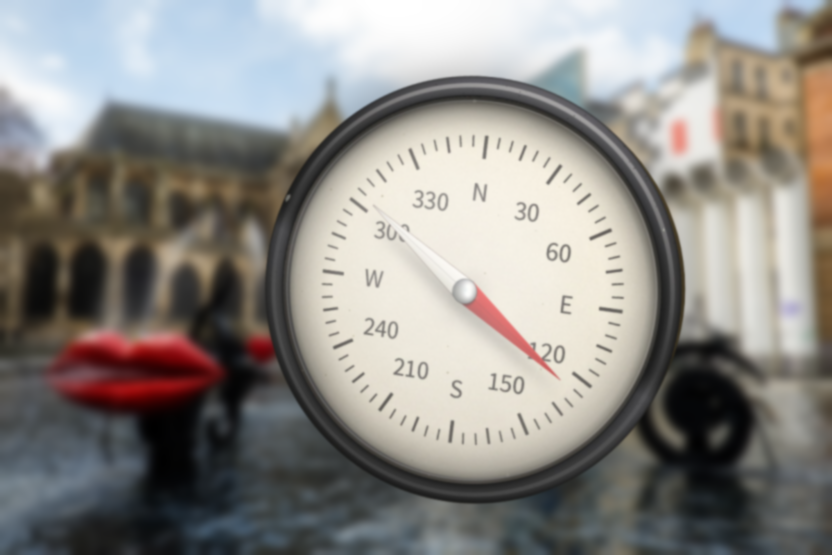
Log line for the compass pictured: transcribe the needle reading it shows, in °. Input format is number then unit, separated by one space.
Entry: 125 °
